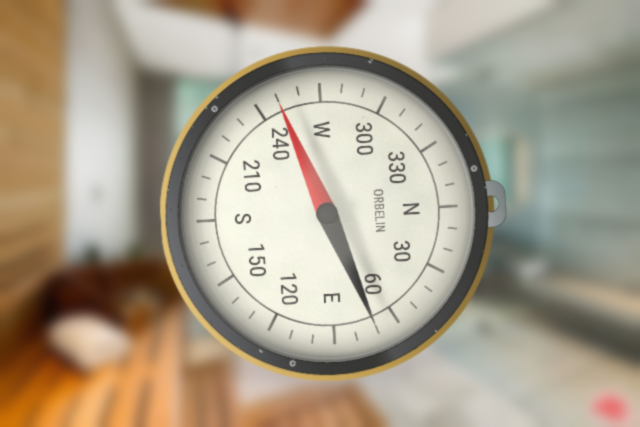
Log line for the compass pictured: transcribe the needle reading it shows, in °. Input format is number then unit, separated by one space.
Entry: 250 °
